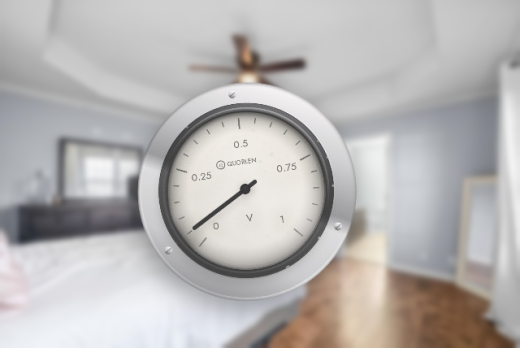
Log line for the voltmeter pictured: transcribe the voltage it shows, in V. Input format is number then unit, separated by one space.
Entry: 0.05 V
